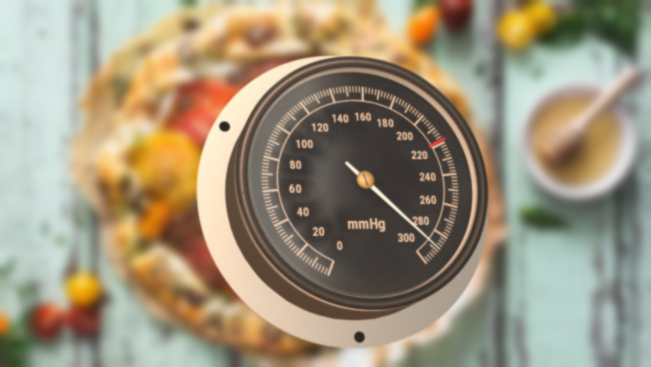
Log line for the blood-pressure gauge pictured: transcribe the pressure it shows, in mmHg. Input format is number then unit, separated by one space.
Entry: 290 mmHg
